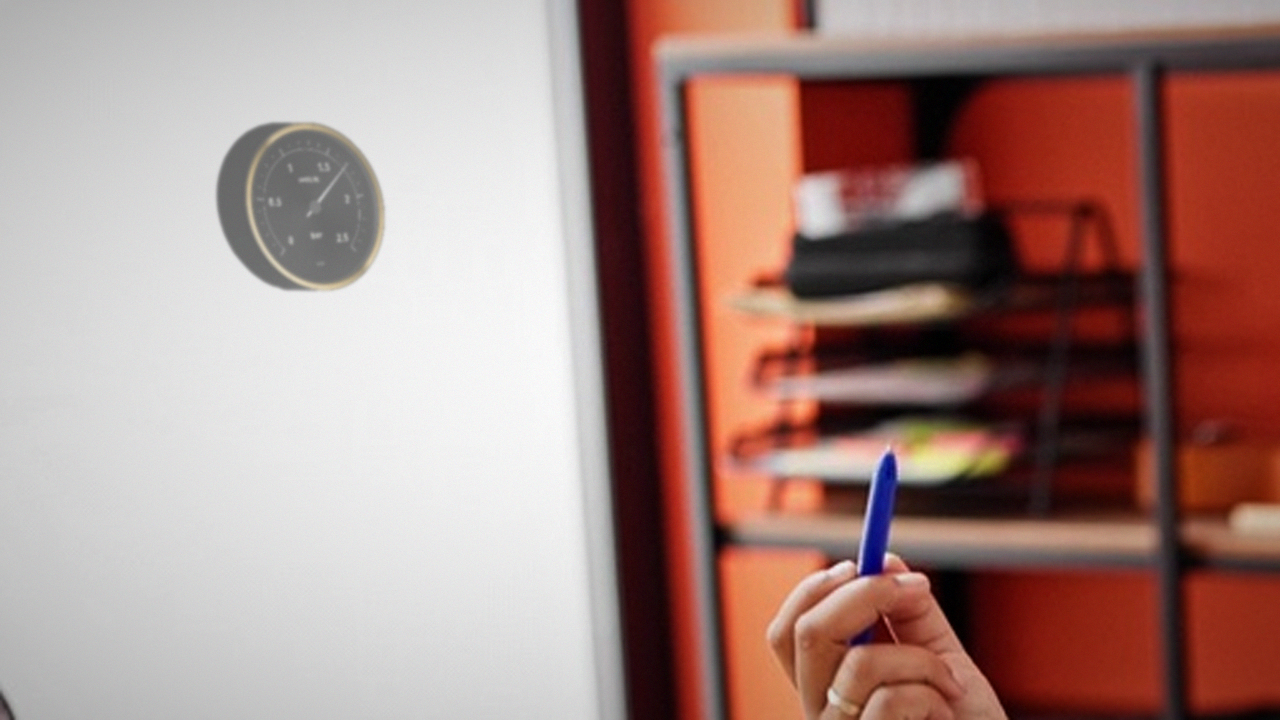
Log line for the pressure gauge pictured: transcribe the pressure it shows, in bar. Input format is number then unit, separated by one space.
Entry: 1.7 bar
